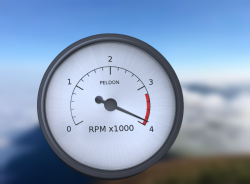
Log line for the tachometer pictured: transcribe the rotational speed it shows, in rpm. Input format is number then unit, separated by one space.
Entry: 3900 rpm
